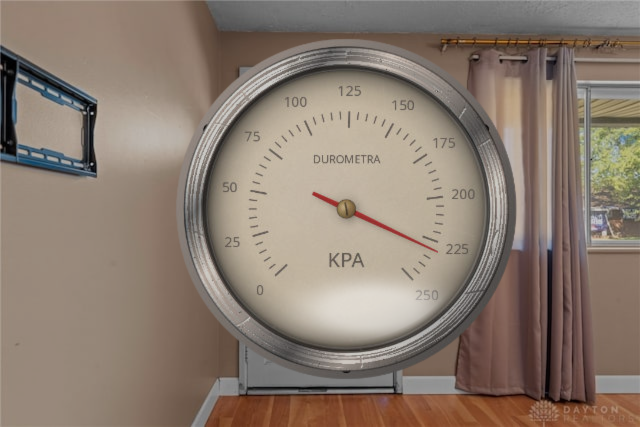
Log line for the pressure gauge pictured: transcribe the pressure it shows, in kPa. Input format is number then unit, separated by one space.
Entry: 230 kPa
